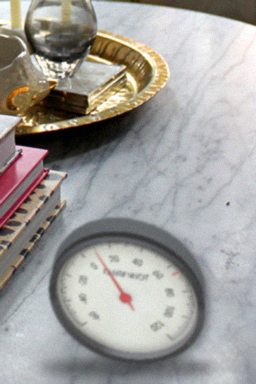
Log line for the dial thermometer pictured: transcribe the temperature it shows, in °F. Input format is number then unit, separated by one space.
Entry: 10 °F
